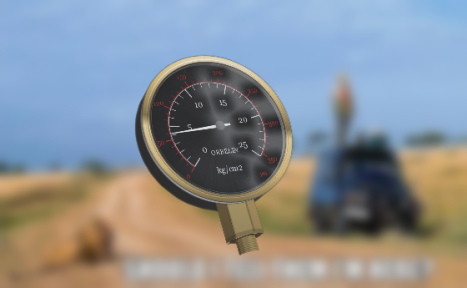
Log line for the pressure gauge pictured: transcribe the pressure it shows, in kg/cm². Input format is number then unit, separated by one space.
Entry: 4 kg/cm²
